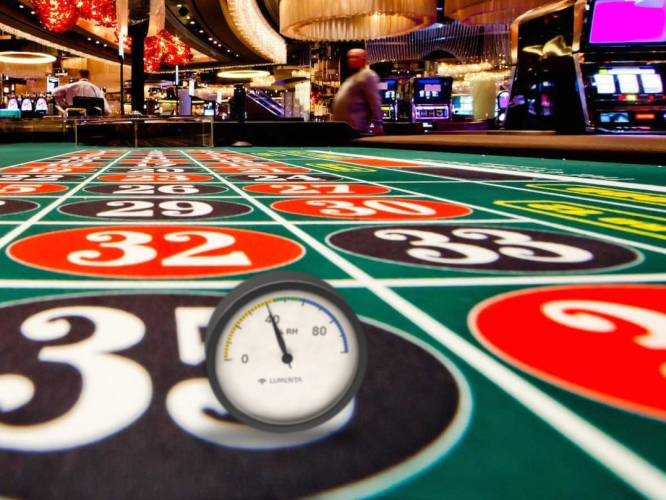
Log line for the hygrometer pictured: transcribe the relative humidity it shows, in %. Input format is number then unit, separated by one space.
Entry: 40 %
